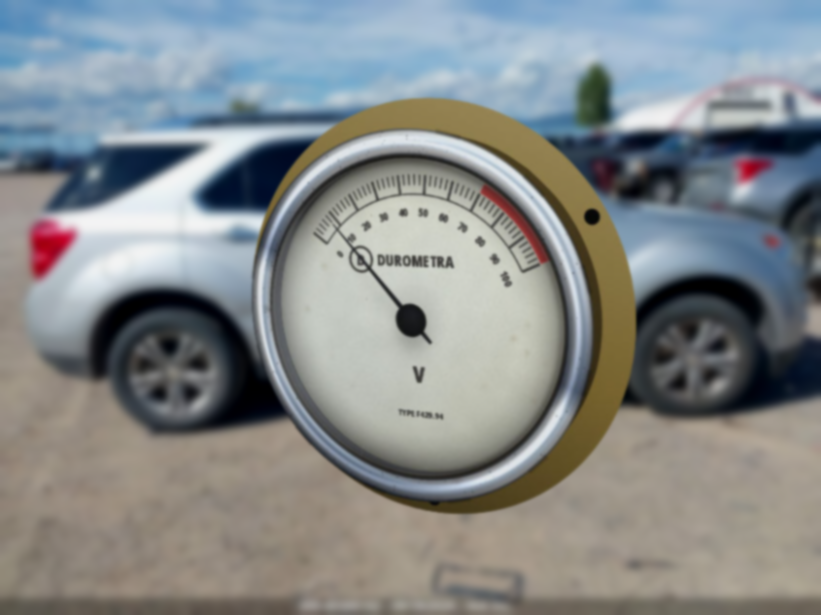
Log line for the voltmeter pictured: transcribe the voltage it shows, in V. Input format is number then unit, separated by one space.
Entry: 10 V
